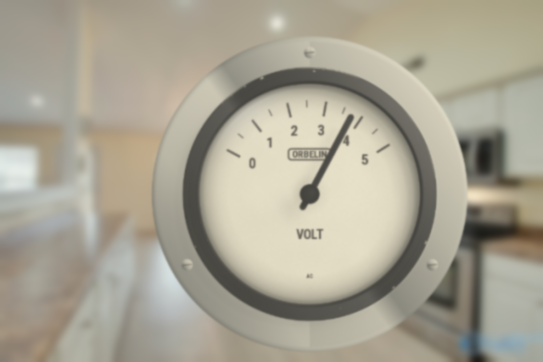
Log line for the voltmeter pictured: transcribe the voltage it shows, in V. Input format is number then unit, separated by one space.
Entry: 3.75 V
